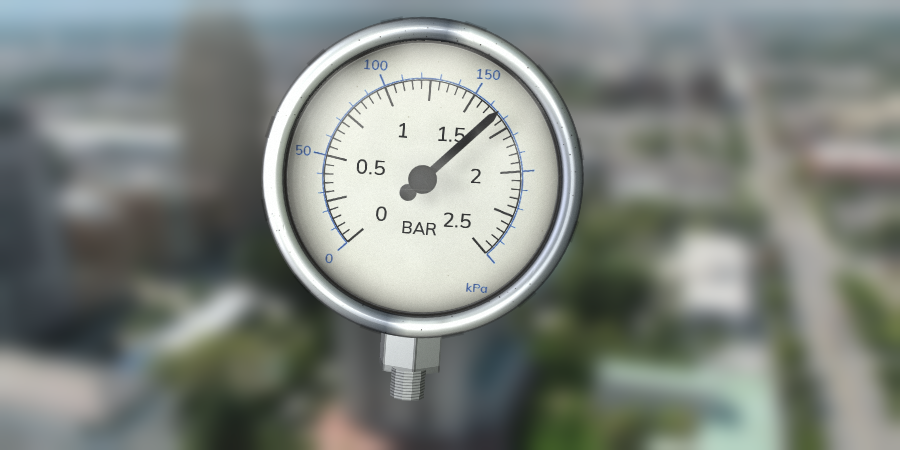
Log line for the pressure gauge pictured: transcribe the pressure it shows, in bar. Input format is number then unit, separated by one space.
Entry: 1.65 bar
